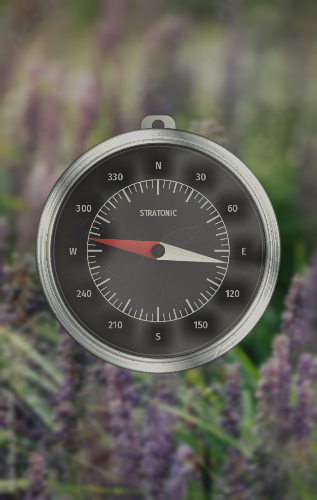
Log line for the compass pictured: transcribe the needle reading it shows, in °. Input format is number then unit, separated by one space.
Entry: 280 °
